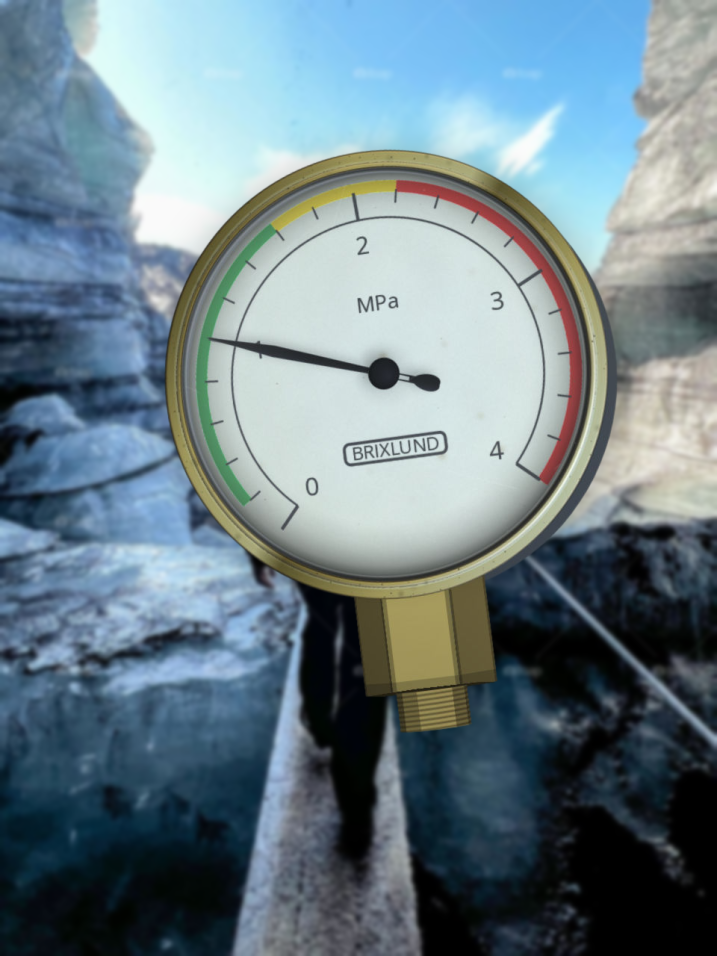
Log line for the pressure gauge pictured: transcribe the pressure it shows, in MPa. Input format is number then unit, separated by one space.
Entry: 1 MPa
